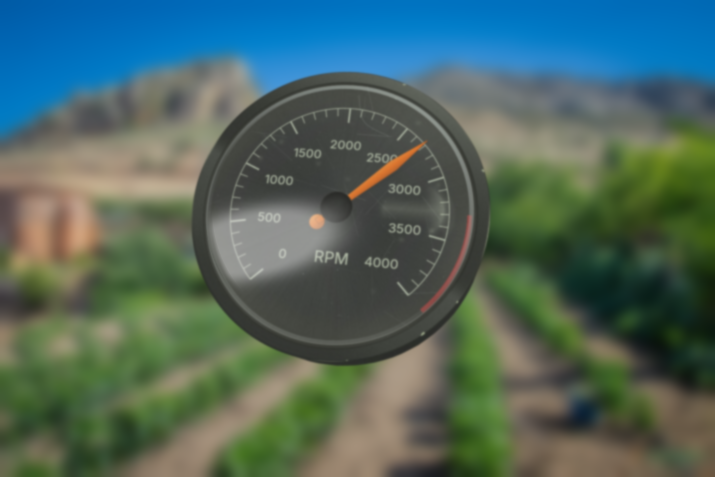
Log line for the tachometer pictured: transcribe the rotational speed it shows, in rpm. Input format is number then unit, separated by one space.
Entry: 2700 rpm
